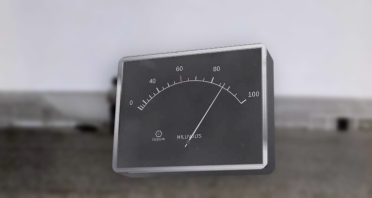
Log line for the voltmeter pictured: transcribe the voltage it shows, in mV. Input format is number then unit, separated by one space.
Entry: 87.5 mV
